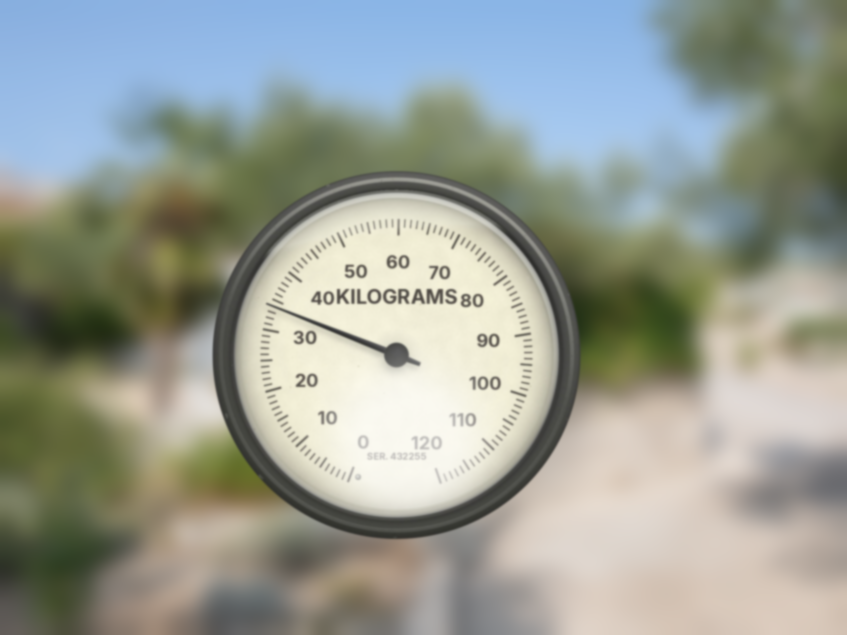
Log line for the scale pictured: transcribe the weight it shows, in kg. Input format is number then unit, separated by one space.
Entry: 34 kg
